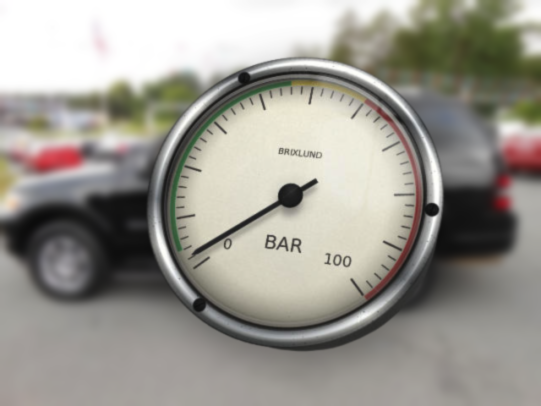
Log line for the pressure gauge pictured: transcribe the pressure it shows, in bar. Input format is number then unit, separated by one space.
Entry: 2 bar
